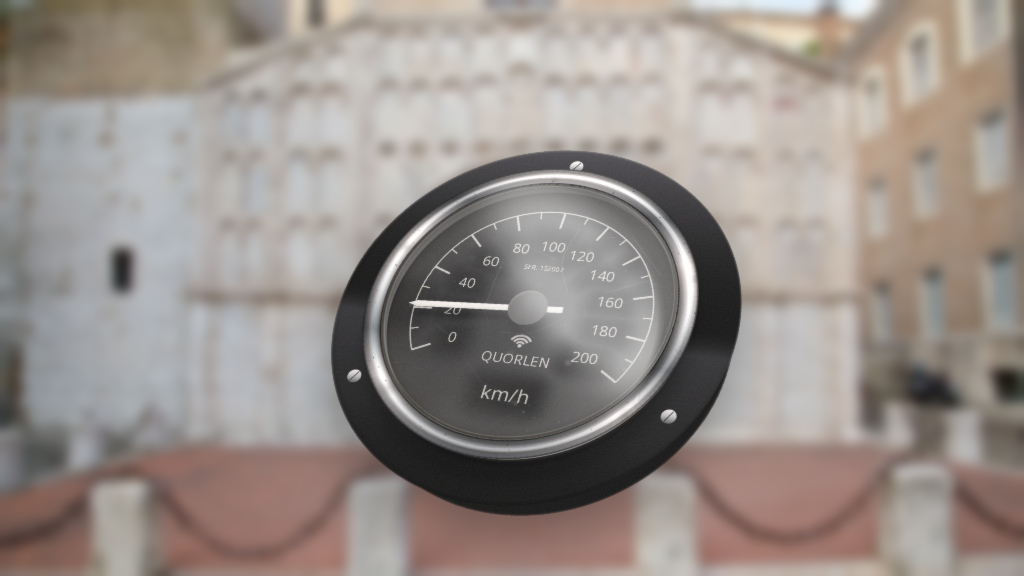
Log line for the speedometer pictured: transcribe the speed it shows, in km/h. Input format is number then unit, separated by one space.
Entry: 20 km/h
